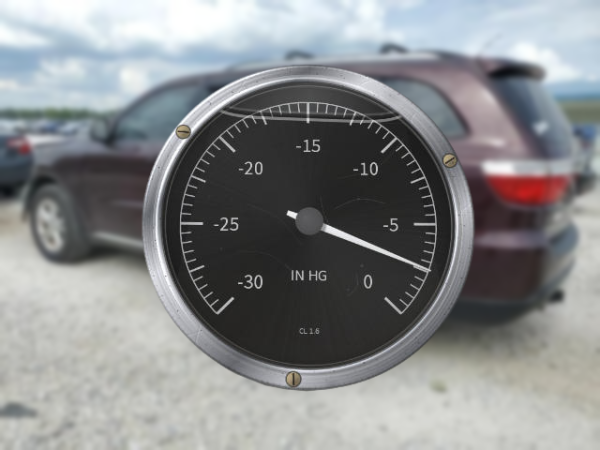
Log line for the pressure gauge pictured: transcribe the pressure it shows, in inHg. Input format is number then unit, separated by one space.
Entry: -2.5 inHg
